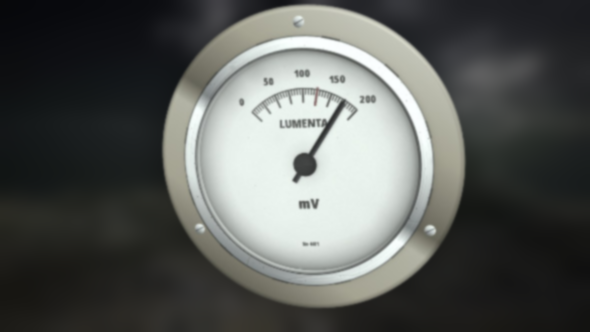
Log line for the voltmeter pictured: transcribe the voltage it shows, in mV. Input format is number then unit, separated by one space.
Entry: 175 mV
